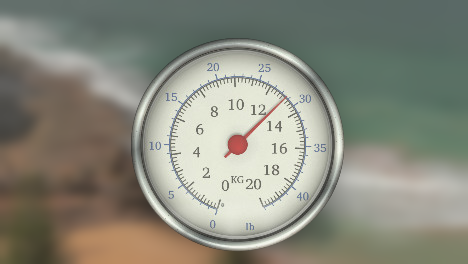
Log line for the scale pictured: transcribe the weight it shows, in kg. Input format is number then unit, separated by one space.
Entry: 13 kg
